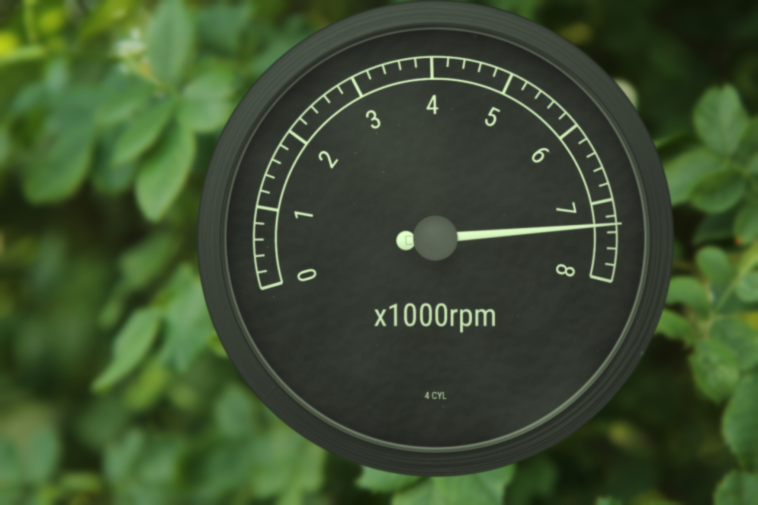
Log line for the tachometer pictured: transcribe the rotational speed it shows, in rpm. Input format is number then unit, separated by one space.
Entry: 7300 rpm
